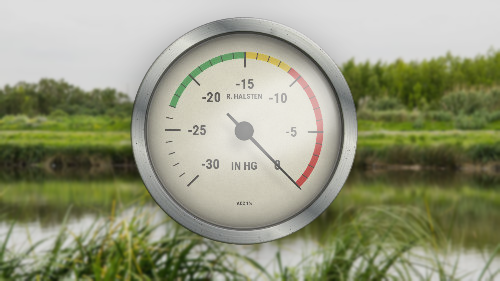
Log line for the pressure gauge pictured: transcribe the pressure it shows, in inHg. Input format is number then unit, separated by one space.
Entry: 0 inHg
